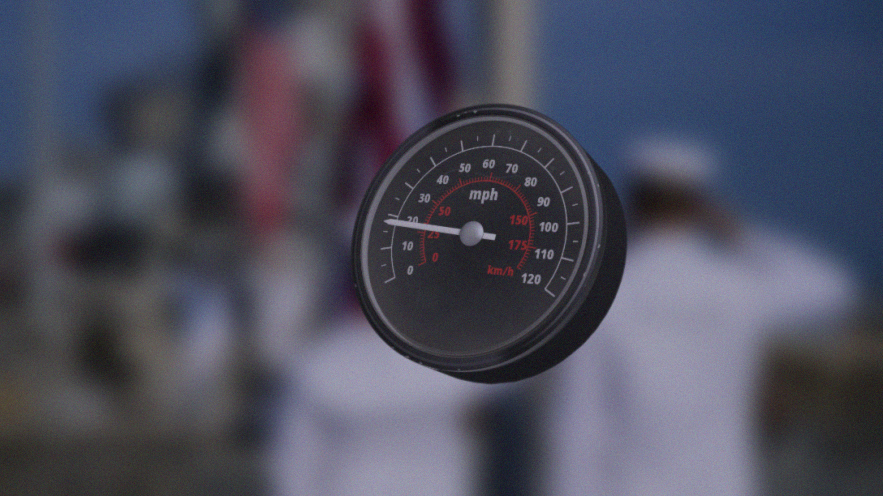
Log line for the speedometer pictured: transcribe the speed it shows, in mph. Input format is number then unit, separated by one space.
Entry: 17.5 mph
